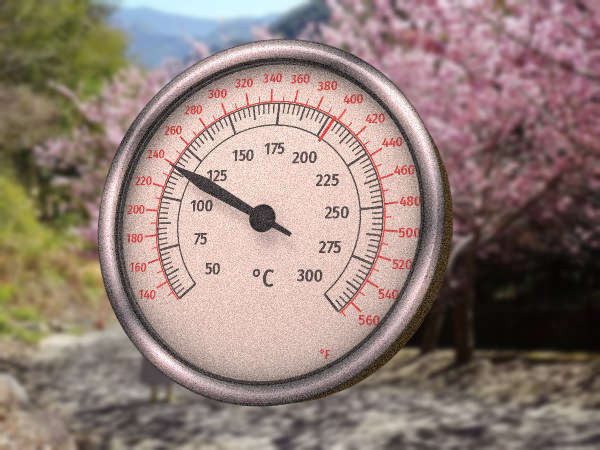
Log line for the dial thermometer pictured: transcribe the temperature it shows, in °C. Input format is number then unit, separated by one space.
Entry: 115 °C
